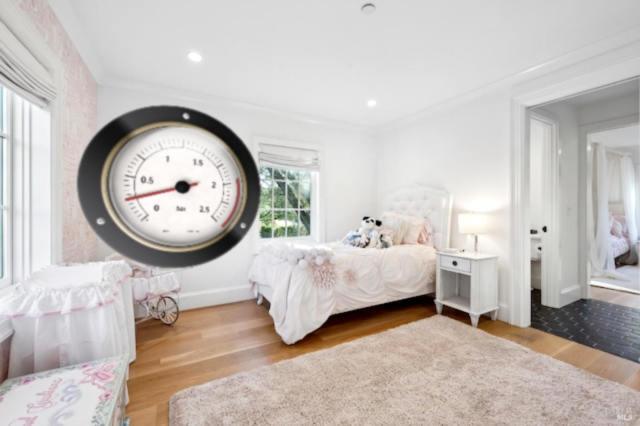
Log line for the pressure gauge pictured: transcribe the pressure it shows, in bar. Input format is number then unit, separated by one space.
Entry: 0.25 bar
